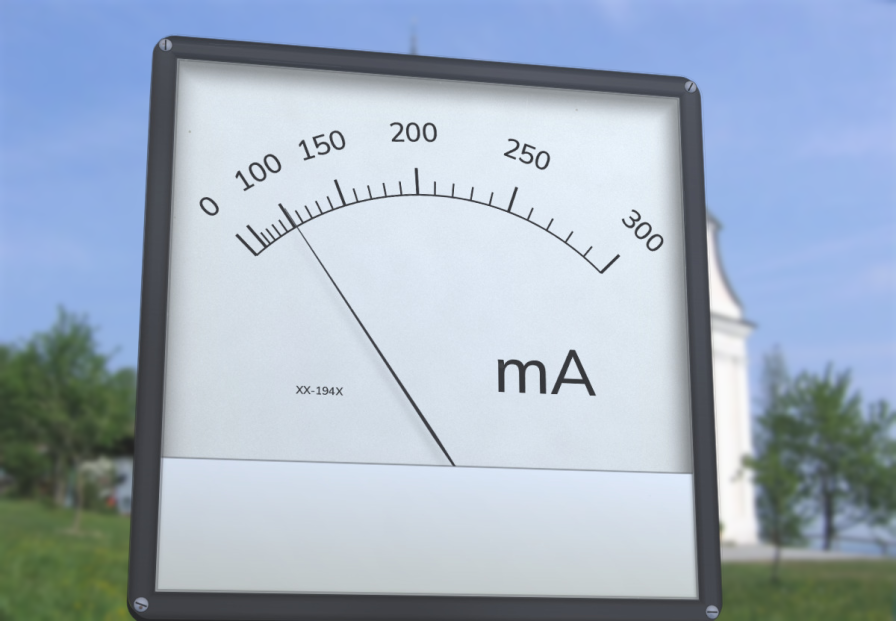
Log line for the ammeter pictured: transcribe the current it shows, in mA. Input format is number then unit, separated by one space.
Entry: 100 mA
